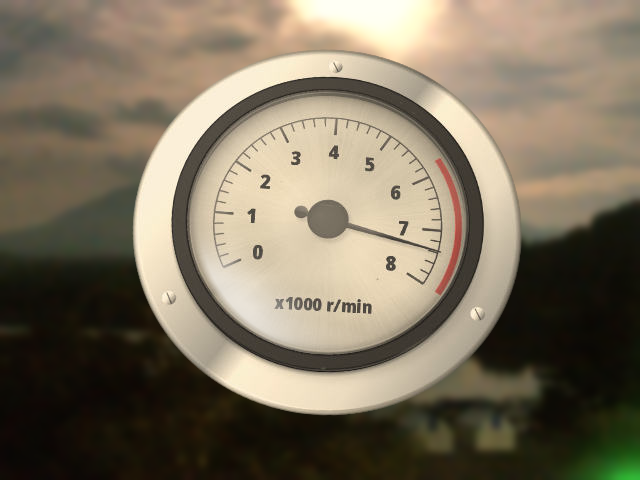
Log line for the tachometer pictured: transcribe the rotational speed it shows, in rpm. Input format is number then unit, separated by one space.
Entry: 7400 rpm
